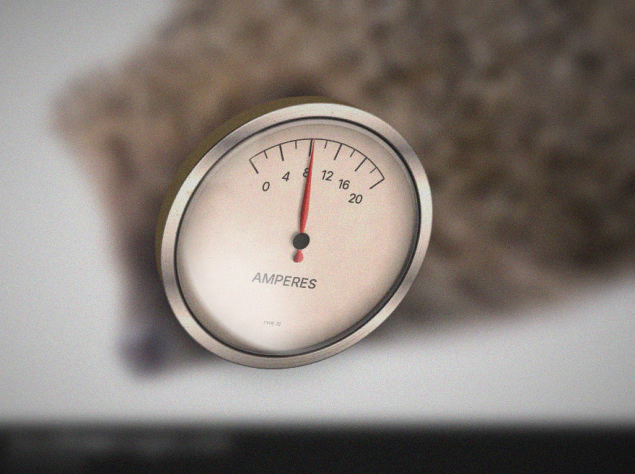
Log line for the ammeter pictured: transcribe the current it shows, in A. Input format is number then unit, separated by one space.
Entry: 8 A
